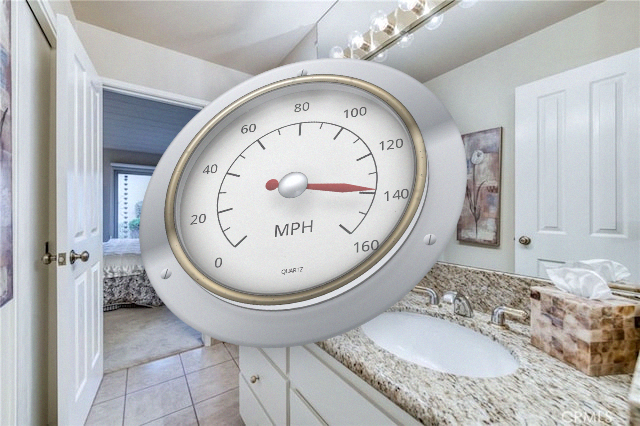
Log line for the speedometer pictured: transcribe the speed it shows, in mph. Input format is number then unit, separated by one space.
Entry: 140 mph
